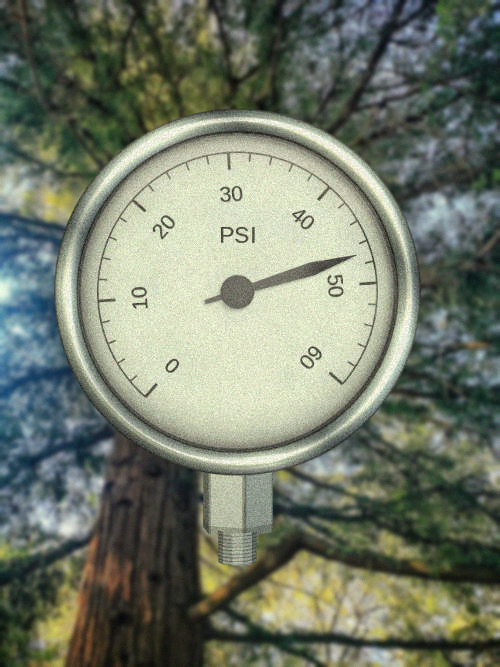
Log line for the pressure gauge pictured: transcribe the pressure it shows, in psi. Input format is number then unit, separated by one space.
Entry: 47 psi
